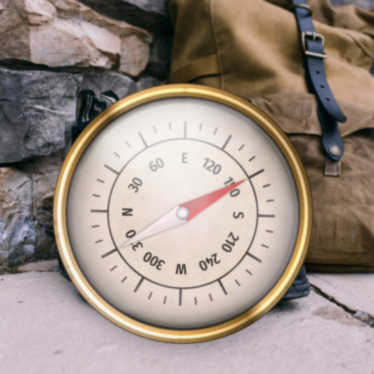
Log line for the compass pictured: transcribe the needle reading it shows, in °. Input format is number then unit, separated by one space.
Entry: 150 °
